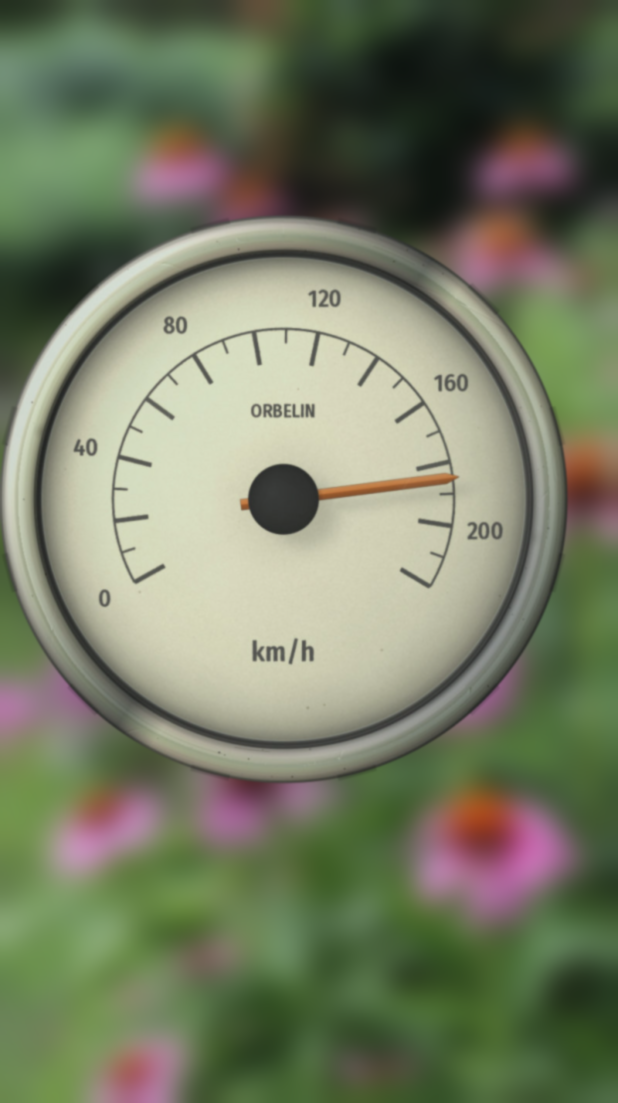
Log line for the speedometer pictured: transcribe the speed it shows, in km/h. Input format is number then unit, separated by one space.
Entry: 185 km/h
